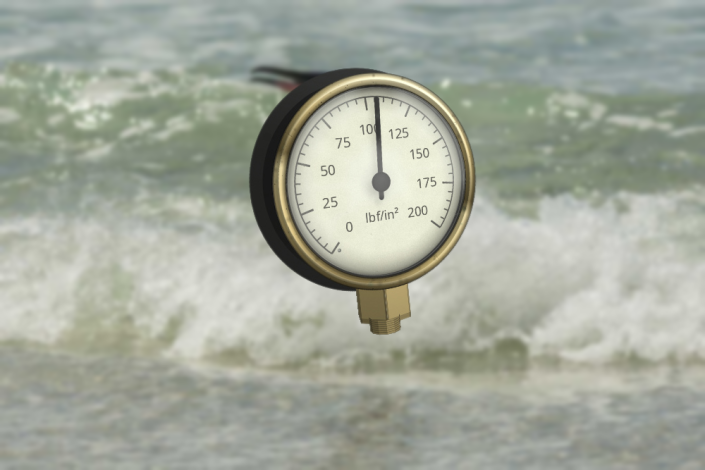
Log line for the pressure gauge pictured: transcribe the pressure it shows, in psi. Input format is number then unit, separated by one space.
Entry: 105 psi
